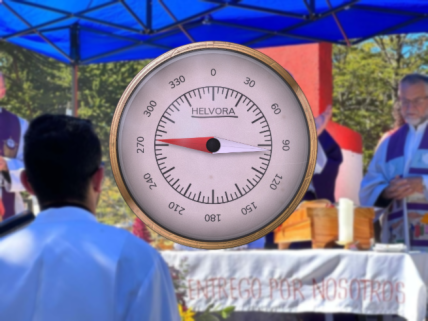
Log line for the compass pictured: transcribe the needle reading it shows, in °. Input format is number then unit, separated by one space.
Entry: 275 °
